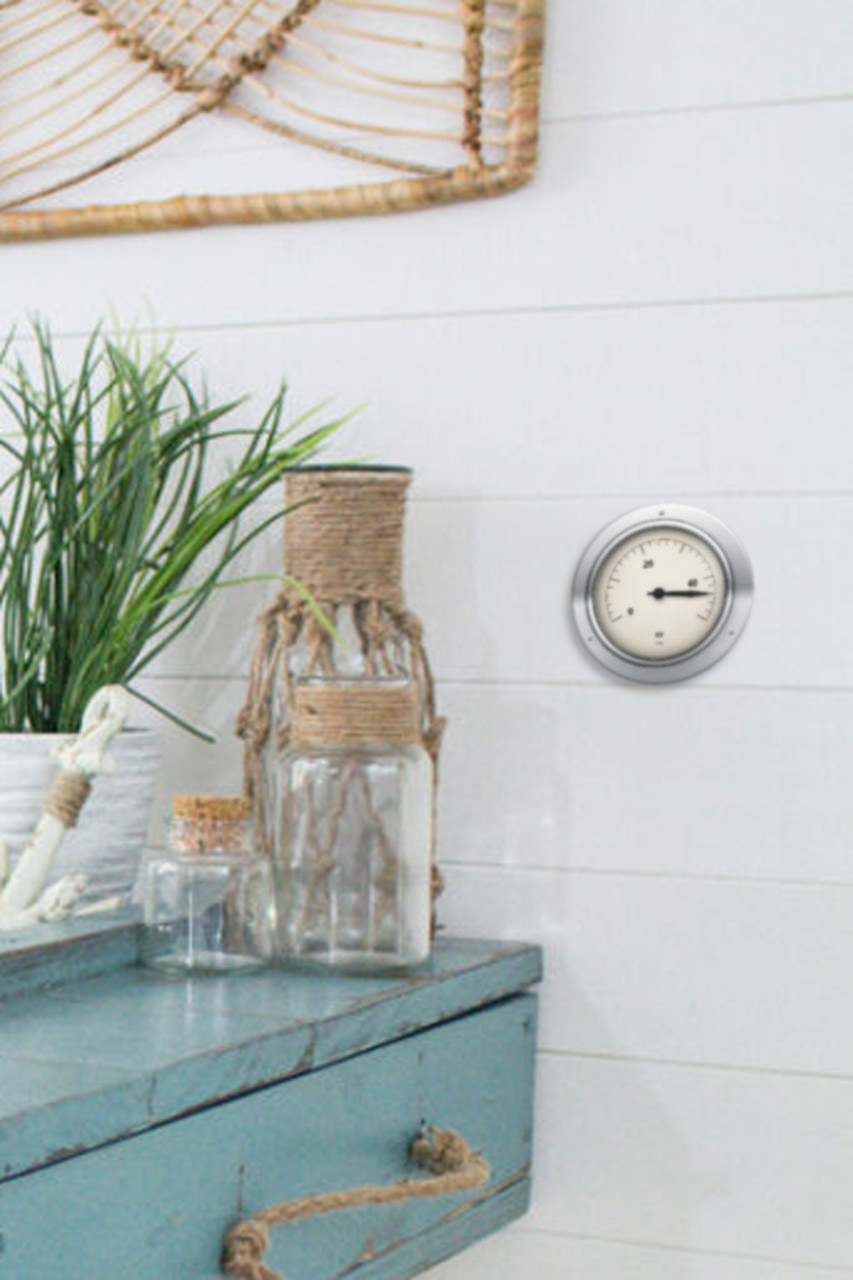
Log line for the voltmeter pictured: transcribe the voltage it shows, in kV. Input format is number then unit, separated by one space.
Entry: 44 kV
